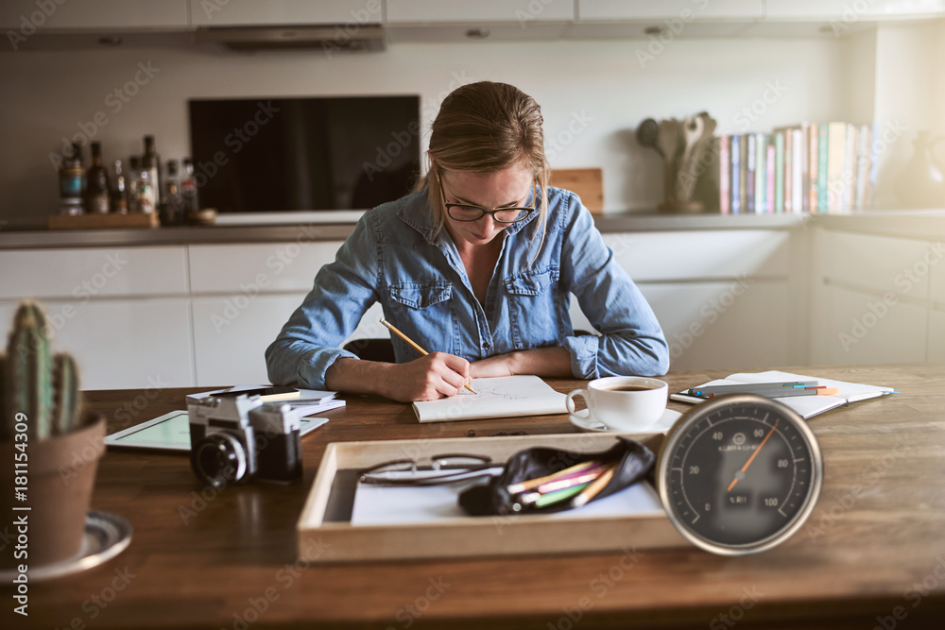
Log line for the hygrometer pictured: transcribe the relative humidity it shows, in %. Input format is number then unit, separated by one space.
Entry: 64 %
